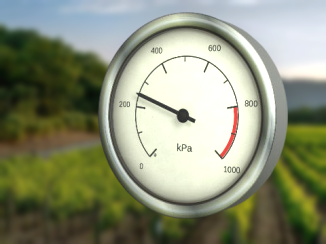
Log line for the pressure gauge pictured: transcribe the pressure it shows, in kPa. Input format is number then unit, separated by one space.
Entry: 250 kPa
